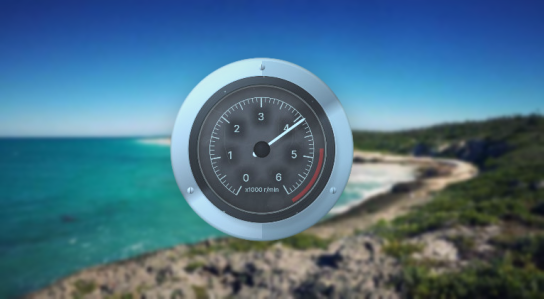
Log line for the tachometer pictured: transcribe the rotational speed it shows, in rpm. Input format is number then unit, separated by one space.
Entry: 4100 rpm
